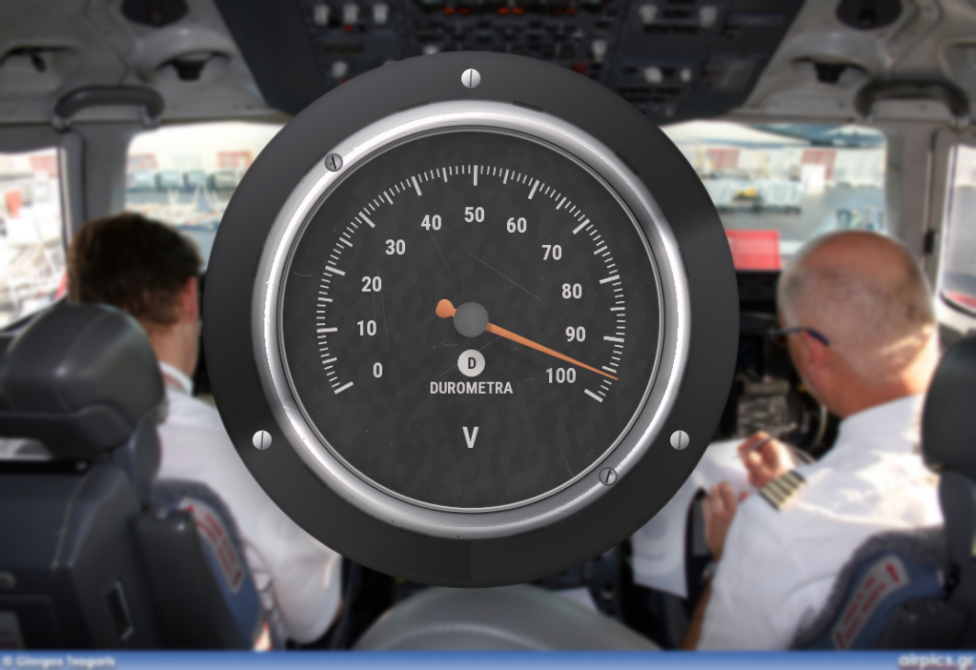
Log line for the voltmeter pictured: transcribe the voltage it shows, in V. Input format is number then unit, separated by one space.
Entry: 96 V
